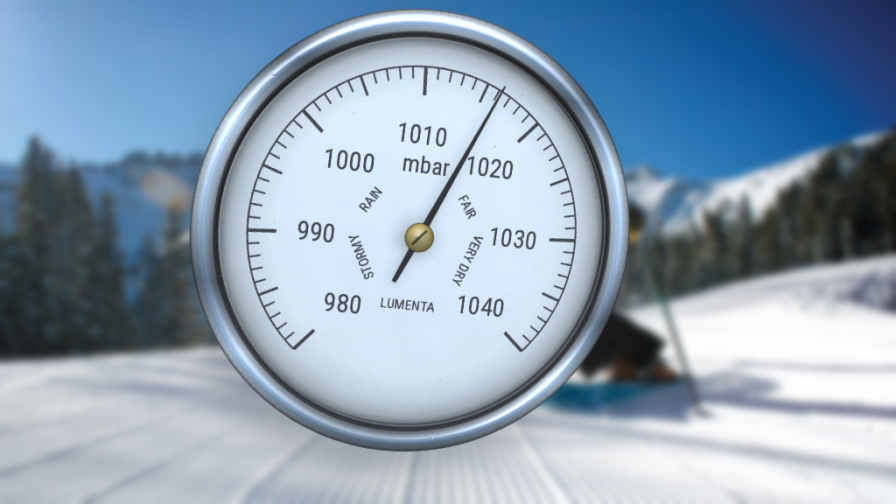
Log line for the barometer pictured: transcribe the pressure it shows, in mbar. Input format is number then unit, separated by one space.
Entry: 1016 mbar
